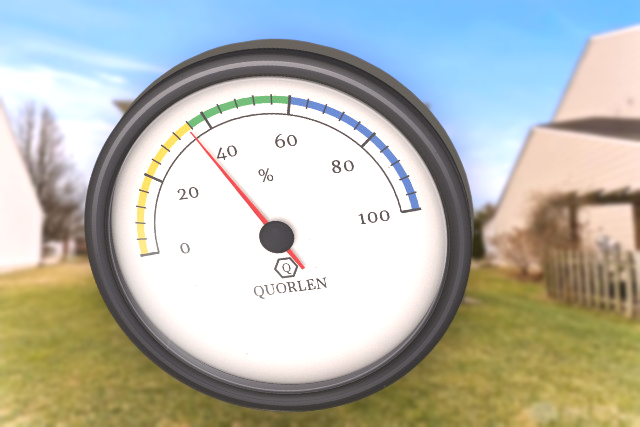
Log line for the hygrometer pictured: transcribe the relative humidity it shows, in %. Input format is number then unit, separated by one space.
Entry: 36 %
